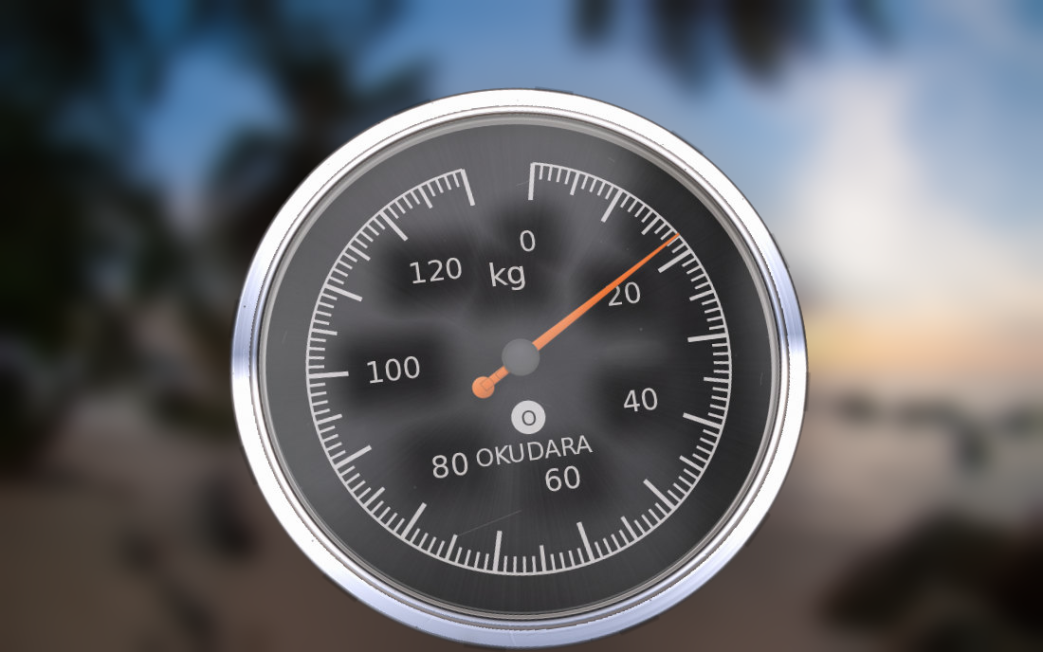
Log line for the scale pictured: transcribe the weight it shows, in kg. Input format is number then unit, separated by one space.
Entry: 18 kg
